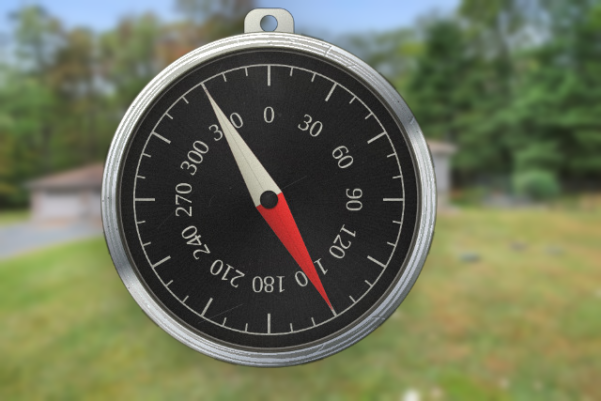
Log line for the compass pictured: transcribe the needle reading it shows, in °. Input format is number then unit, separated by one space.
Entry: 150 °
